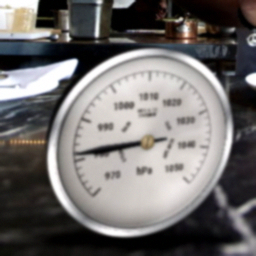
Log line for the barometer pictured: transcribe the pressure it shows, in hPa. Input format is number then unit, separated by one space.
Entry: 982 hPa
